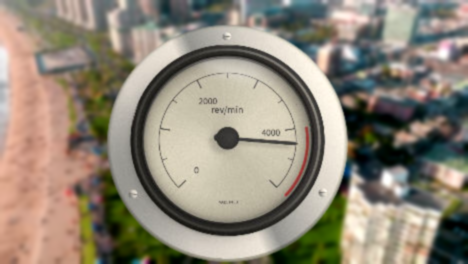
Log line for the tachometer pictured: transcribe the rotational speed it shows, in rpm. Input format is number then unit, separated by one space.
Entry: 4250 rpm
